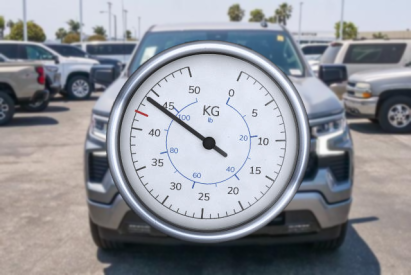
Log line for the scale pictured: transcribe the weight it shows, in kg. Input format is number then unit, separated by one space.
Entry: 44 kg
